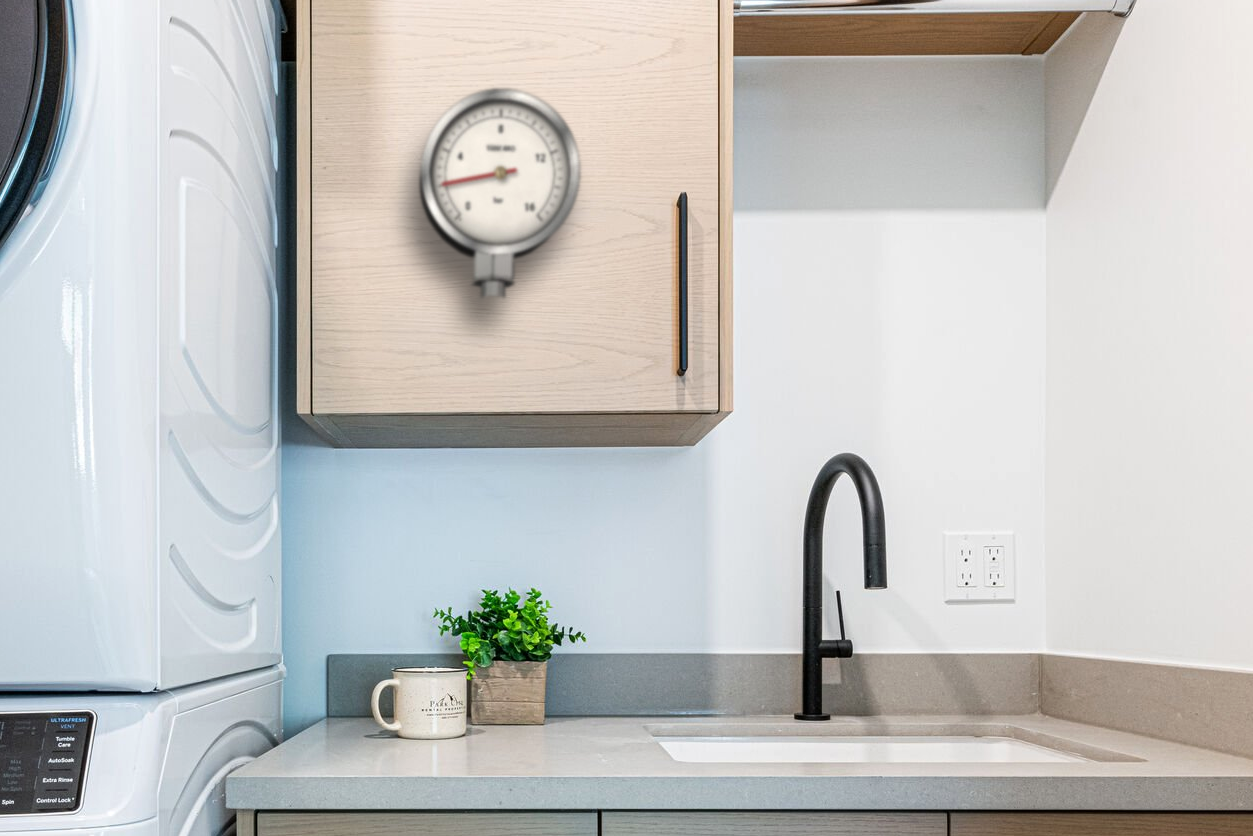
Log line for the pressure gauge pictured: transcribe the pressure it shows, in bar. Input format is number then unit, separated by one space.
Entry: 2 bar
